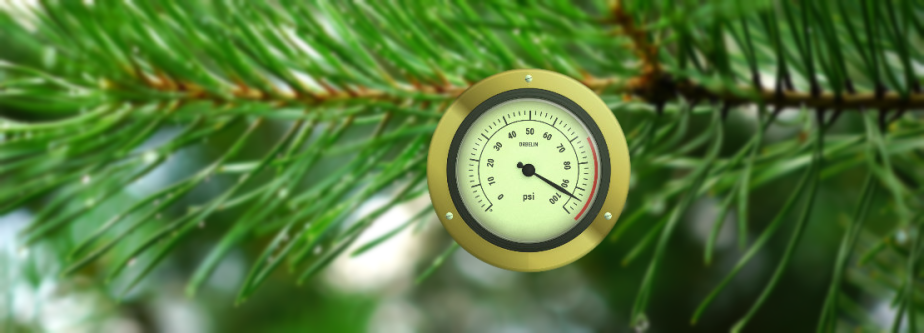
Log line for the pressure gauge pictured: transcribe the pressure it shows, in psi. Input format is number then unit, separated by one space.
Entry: 94 psi
